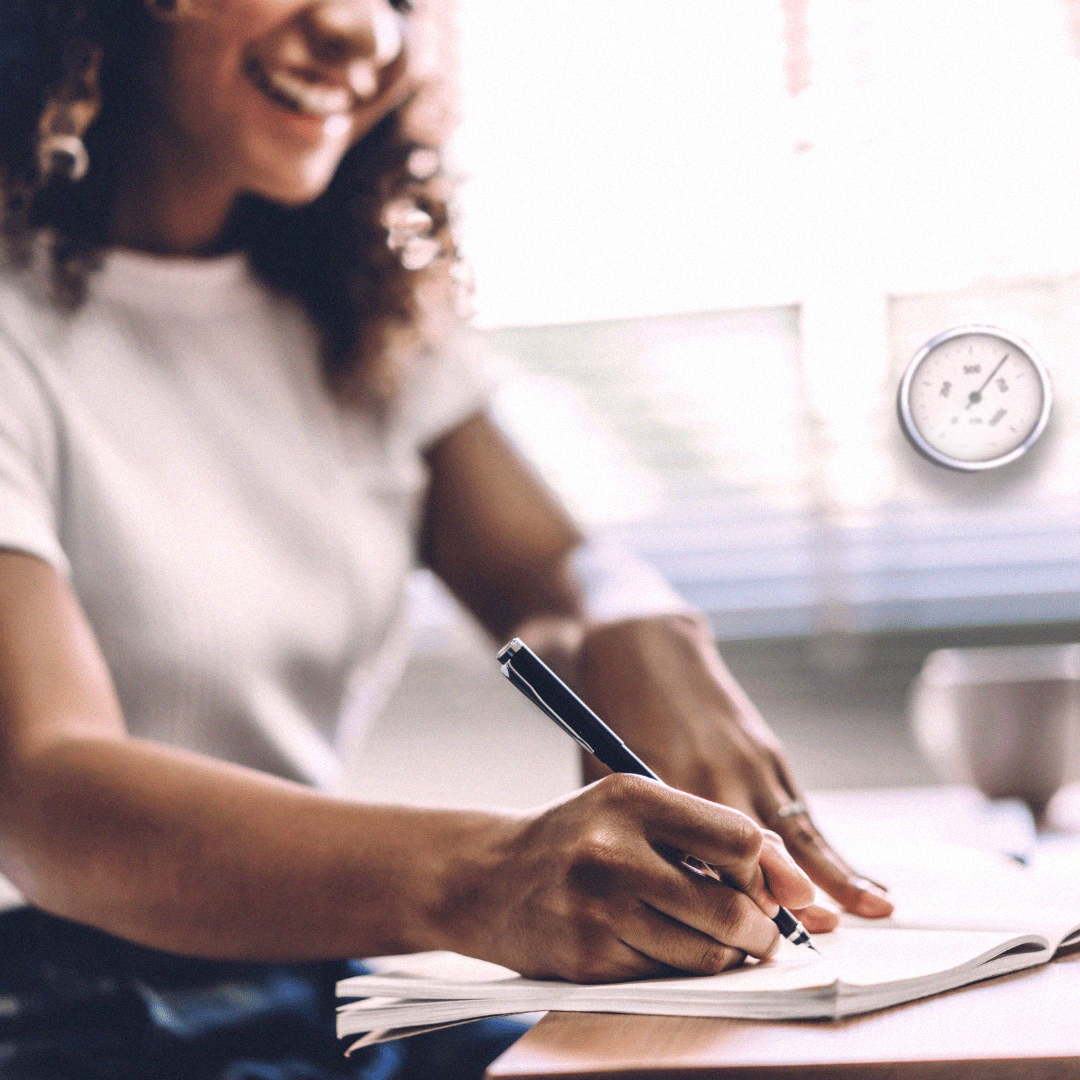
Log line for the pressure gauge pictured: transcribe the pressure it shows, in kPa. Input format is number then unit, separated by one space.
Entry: 650 kPa
